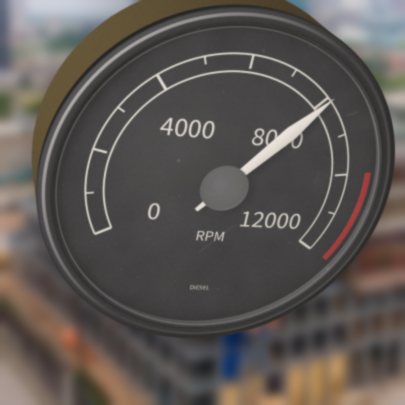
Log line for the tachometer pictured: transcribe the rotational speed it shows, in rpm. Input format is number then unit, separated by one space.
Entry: 8000 rpm
